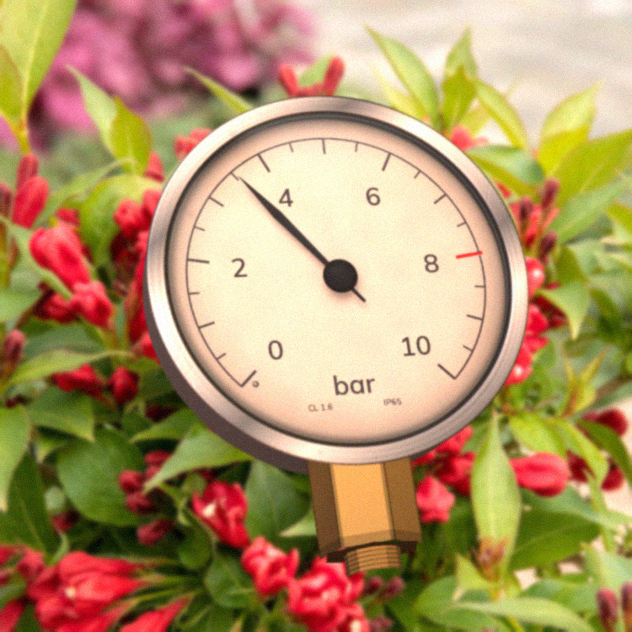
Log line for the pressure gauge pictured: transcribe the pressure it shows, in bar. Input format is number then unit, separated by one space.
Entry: 3.5 bar
